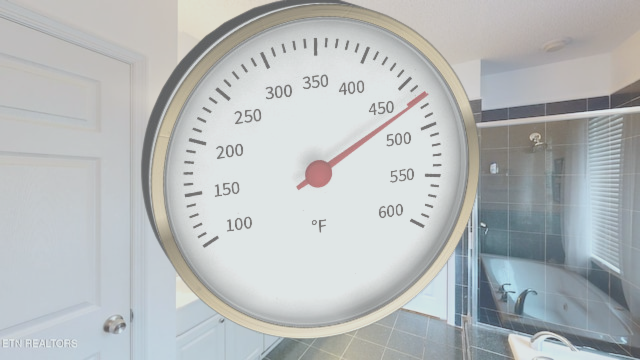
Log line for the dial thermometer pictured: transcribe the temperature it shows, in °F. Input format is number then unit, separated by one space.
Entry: 470 °F
